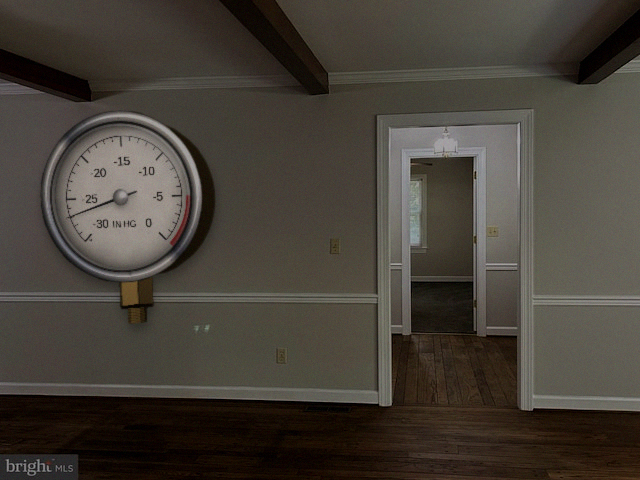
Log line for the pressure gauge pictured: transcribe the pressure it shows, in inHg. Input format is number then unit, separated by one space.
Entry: -27 inHg
